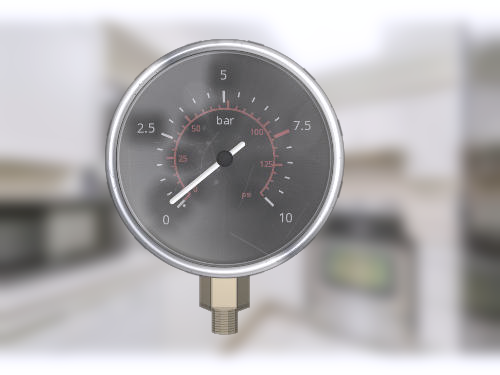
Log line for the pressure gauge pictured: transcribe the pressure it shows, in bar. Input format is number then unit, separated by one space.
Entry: 0.25 bar
